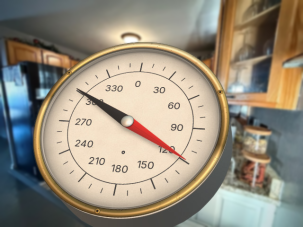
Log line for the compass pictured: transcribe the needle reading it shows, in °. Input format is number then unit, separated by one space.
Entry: 120 °
